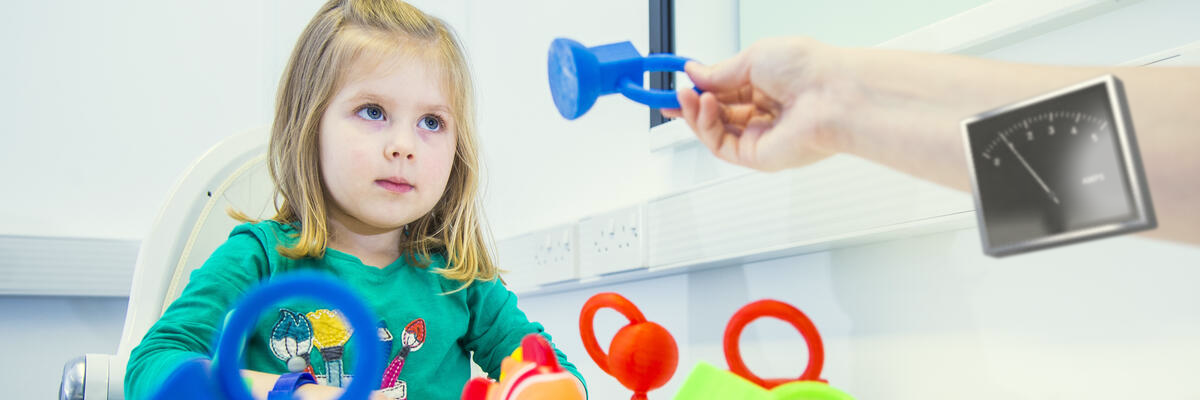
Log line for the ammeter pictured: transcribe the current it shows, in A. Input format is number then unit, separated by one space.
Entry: 1 A
